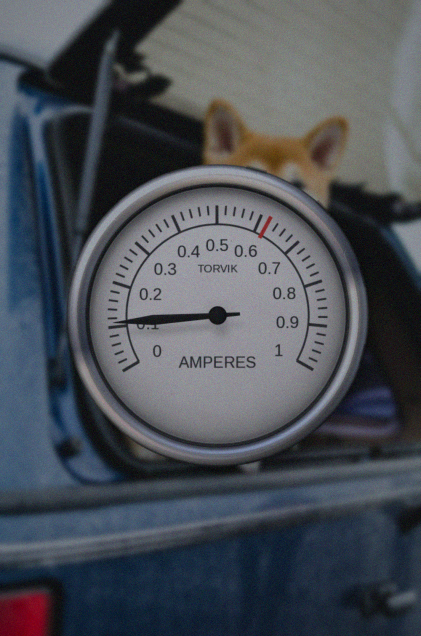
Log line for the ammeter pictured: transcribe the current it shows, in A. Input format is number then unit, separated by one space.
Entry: 0.11 A
